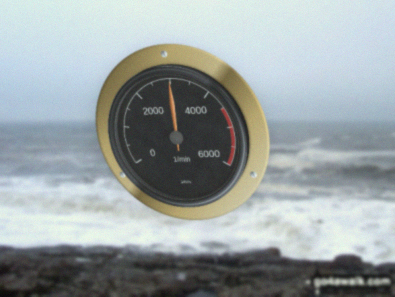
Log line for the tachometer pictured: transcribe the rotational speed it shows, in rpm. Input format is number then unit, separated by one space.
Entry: 3000 rpm
